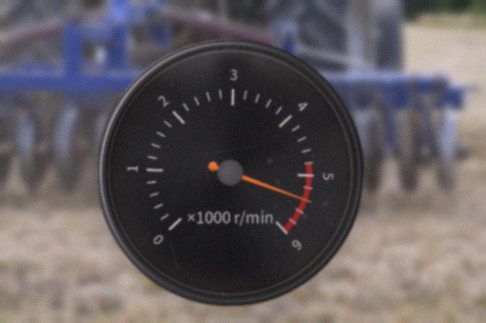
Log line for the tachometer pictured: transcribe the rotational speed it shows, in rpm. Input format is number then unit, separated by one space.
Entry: 5400 rpm
